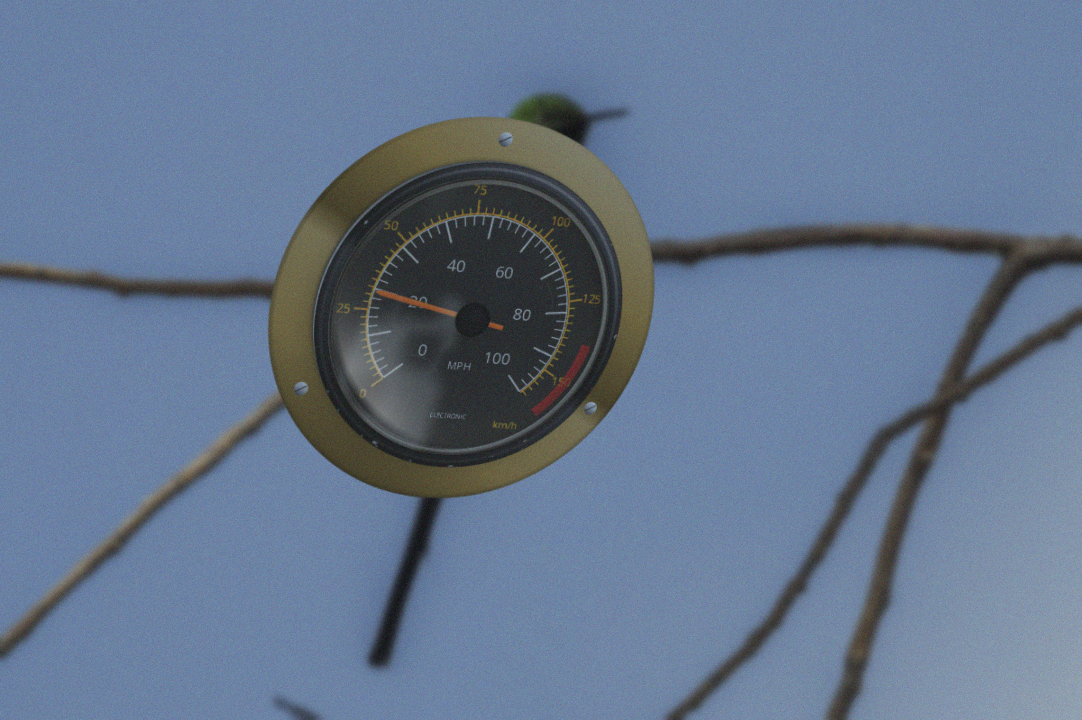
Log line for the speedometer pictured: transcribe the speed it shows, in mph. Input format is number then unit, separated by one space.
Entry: 20 mph
